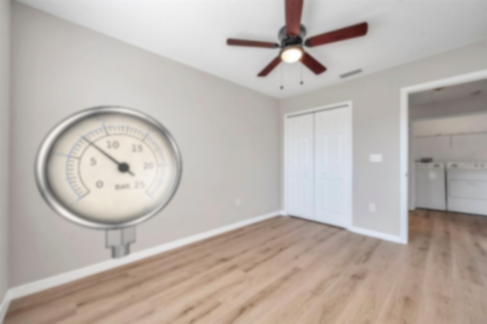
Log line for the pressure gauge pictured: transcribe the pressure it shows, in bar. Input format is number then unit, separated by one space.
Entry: 7.5 bar
